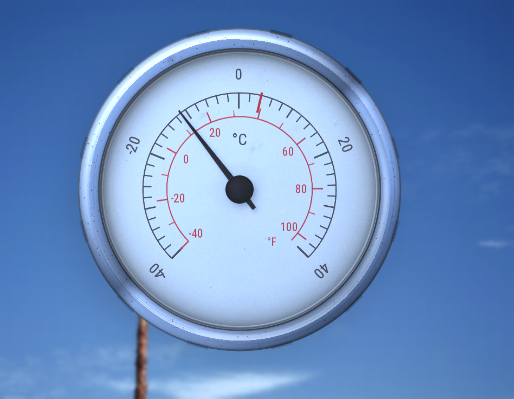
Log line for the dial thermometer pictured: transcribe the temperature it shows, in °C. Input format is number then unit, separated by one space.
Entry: -11 °C
